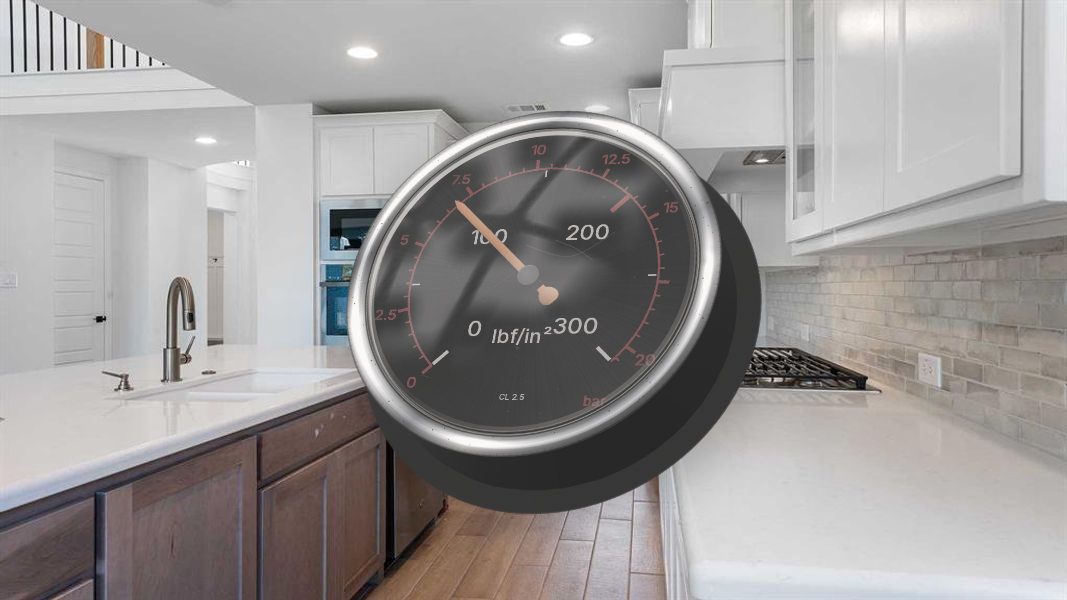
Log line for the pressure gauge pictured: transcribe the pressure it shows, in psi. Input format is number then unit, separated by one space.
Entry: 100 psi
